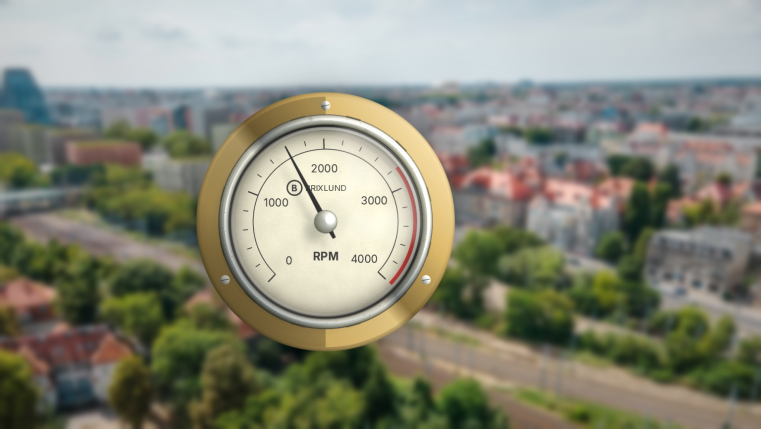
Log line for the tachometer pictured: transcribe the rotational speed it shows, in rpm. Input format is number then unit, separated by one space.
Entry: 1600 rpm
